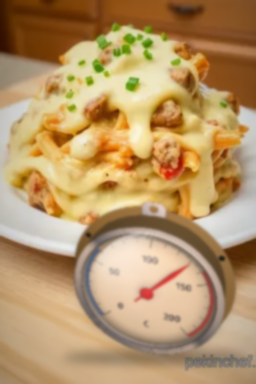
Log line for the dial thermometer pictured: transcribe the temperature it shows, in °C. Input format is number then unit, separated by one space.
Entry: 130 °C
